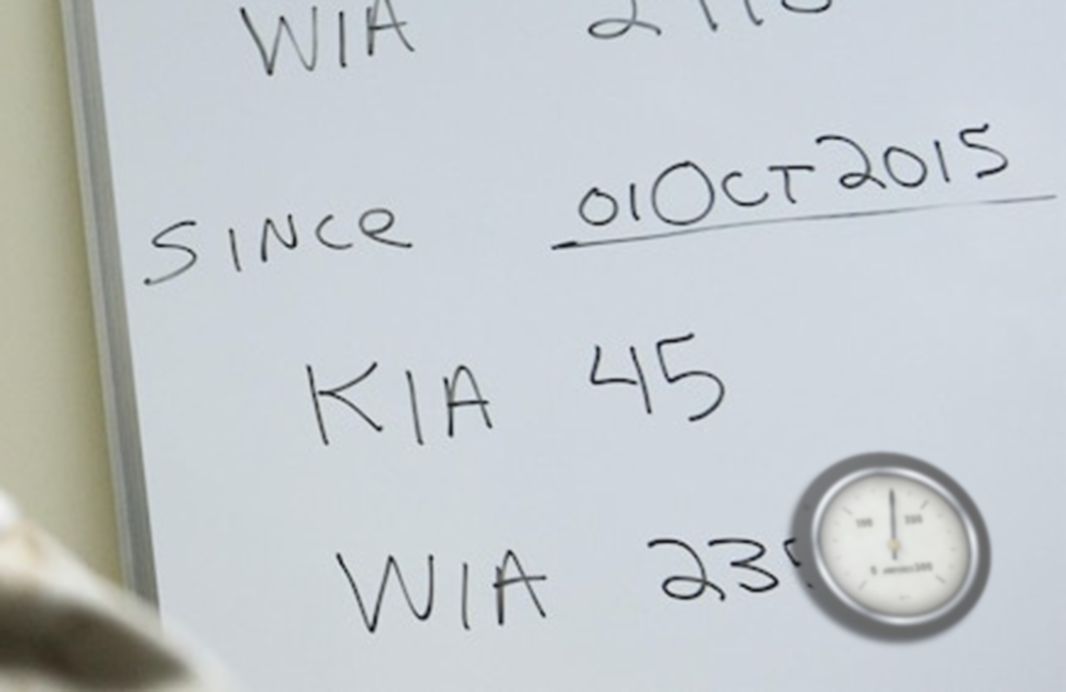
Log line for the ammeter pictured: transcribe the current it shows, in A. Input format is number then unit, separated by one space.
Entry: 160 A
